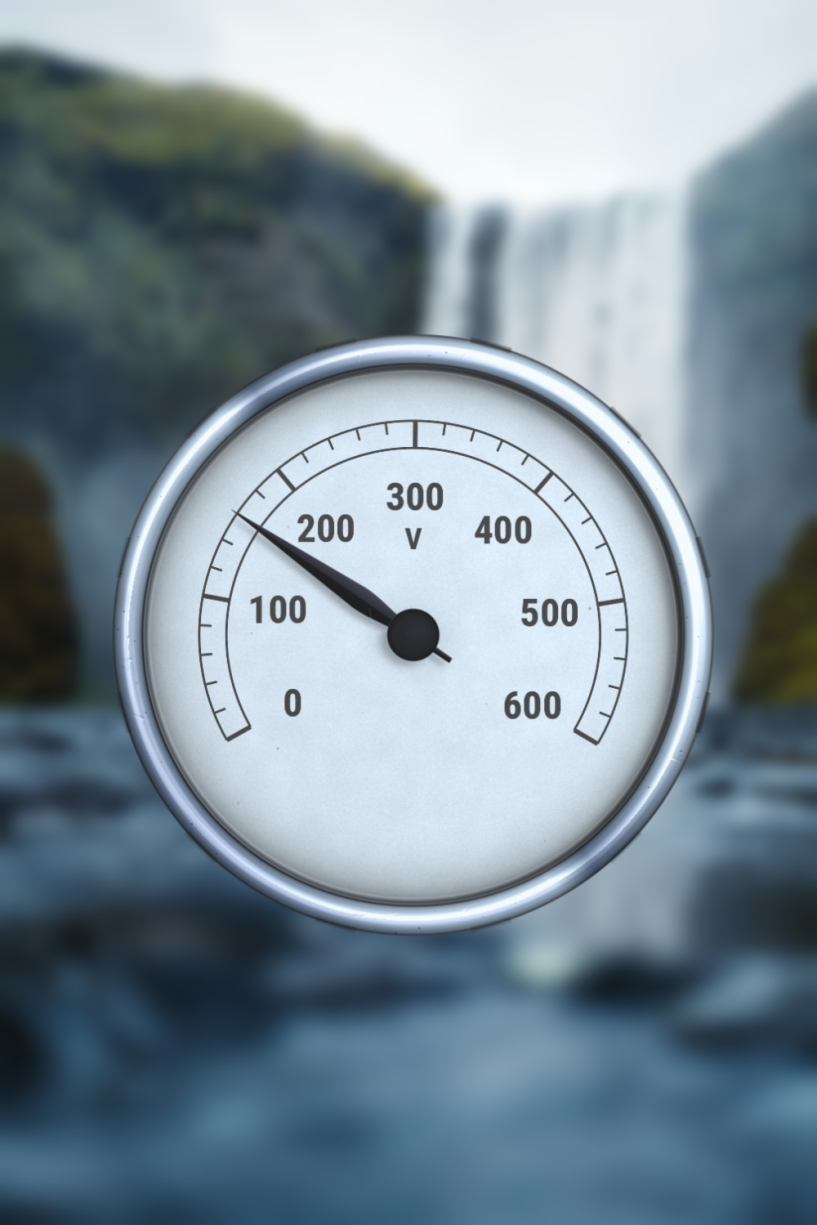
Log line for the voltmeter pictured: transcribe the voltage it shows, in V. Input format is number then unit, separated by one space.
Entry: 160 V
